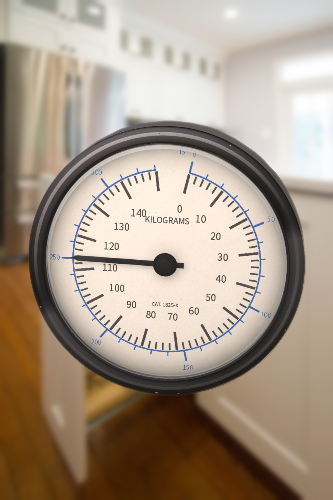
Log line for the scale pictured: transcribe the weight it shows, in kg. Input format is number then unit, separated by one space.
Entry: 114 kg
